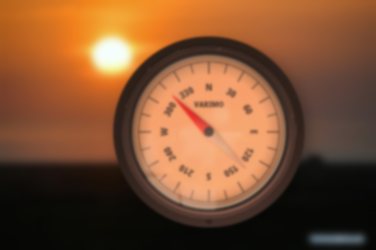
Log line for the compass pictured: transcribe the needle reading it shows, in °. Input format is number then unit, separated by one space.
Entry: 315 °
